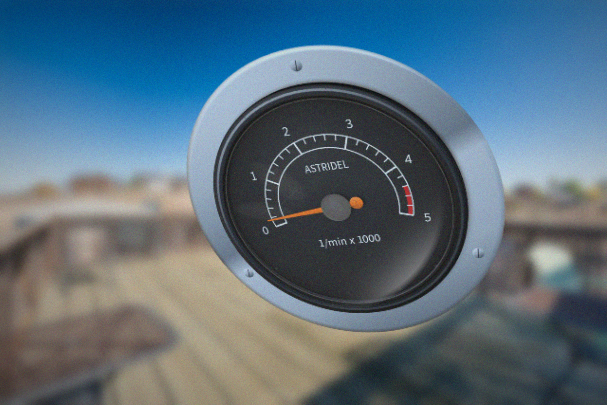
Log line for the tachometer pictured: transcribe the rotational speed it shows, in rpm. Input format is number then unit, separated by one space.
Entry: 200 rpm
